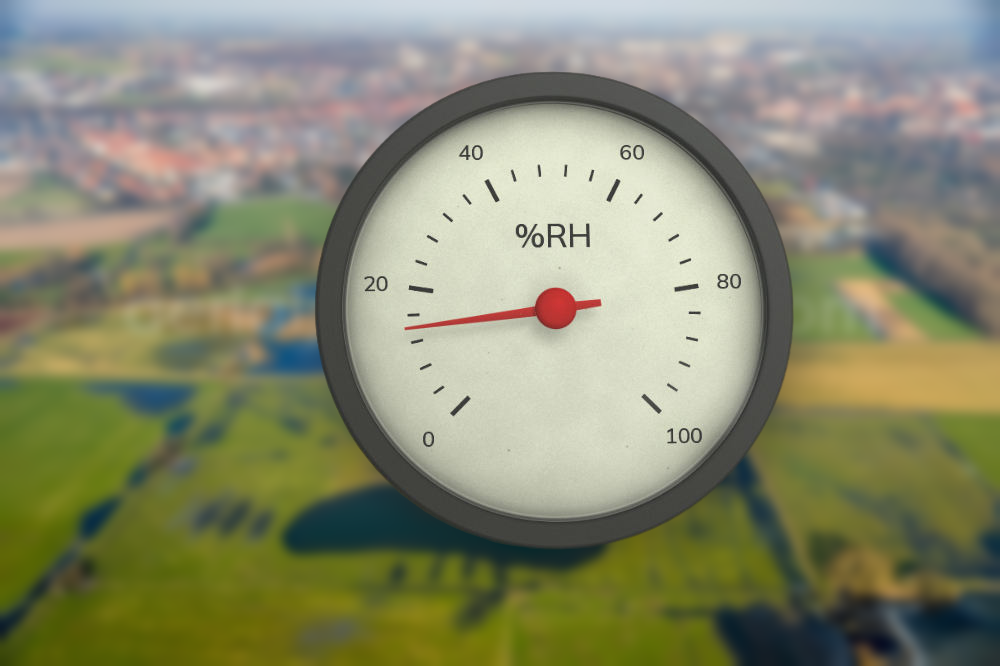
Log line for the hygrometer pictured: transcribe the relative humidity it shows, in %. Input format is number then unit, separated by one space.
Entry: 14 %
